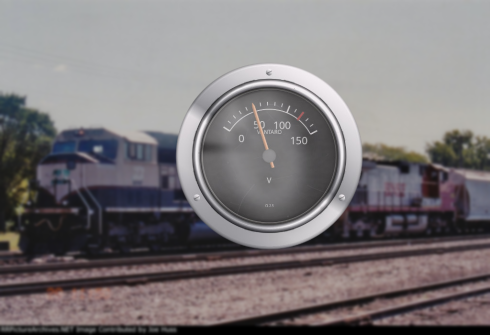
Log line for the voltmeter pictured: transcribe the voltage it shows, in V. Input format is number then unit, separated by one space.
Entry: 50 V
